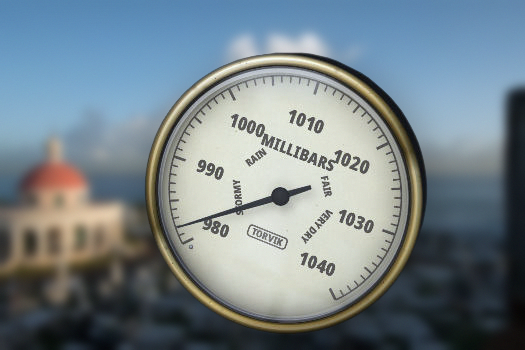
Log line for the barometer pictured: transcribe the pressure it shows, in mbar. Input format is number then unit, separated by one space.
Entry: 982 mbar
